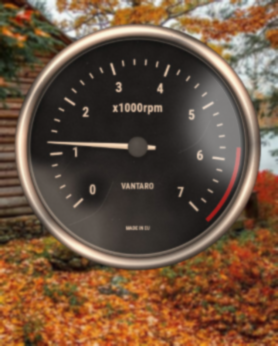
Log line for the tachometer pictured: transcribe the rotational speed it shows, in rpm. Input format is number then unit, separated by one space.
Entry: 1200 rpm
